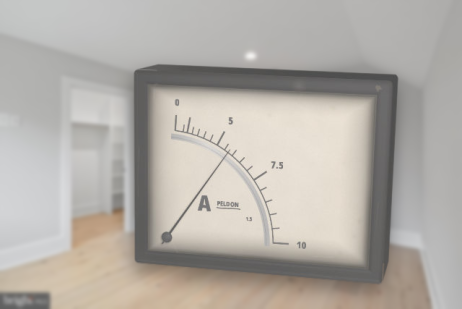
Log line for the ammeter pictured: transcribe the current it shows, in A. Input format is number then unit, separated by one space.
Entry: 5.75 A
